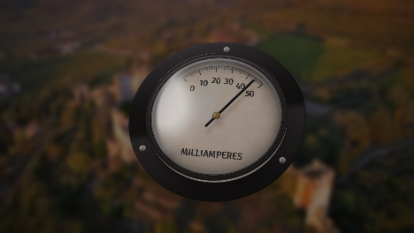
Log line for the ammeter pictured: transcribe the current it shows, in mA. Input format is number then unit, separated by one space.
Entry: 45 mA
